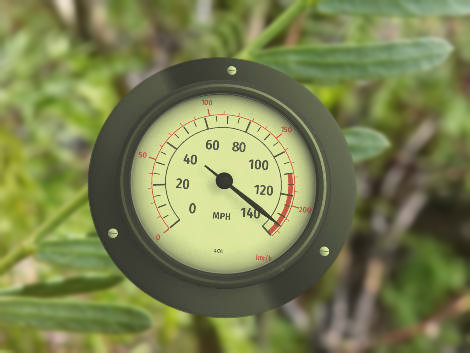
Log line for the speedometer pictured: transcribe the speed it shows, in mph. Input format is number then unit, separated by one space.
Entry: 135 mph
